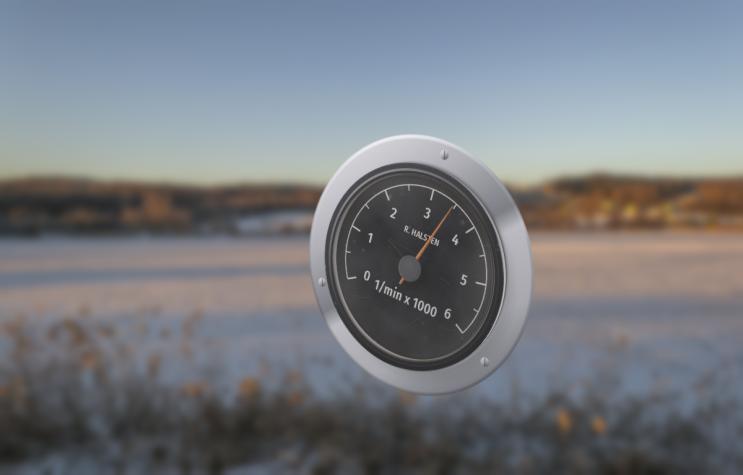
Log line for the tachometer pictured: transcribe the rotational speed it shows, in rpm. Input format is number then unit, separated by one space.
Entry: 3500 rpm
